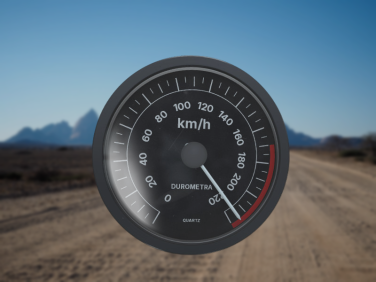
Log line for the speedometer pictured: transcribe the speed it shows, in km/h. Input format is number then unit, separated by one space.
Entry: 215 km/h
